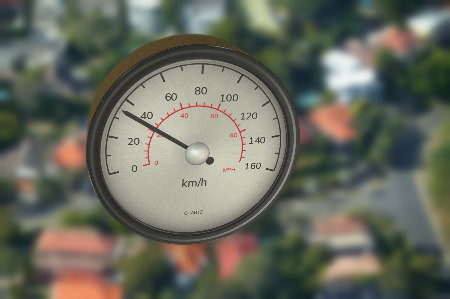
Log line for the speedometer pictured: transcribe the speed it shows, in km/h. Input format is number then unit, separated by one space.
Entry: 35 km/h
